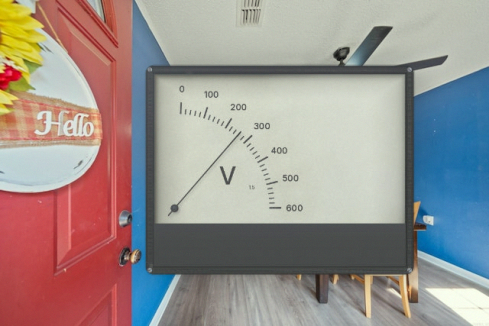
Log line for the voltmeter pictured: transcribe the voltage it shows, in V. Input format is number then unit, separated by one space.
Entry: 260 V
